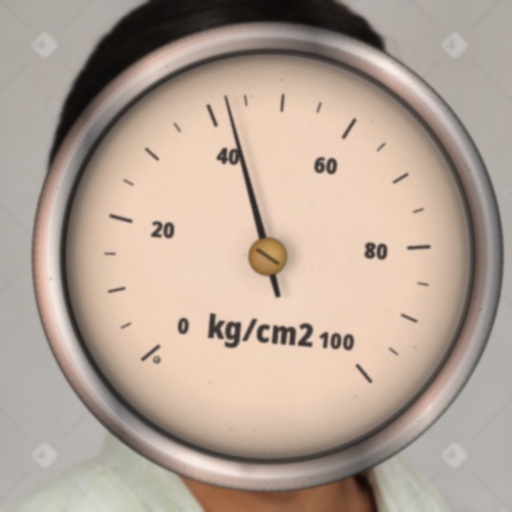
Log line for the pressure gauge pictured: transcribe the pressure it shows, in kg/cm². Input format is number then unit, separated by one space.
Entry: 42.5 kg/cm²
